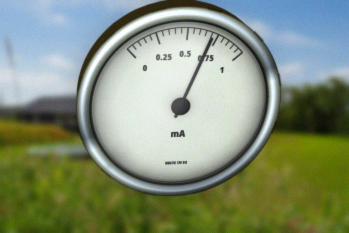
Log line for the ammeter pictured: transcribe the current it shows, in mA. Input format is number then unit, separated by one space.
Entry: 0.7 mA
